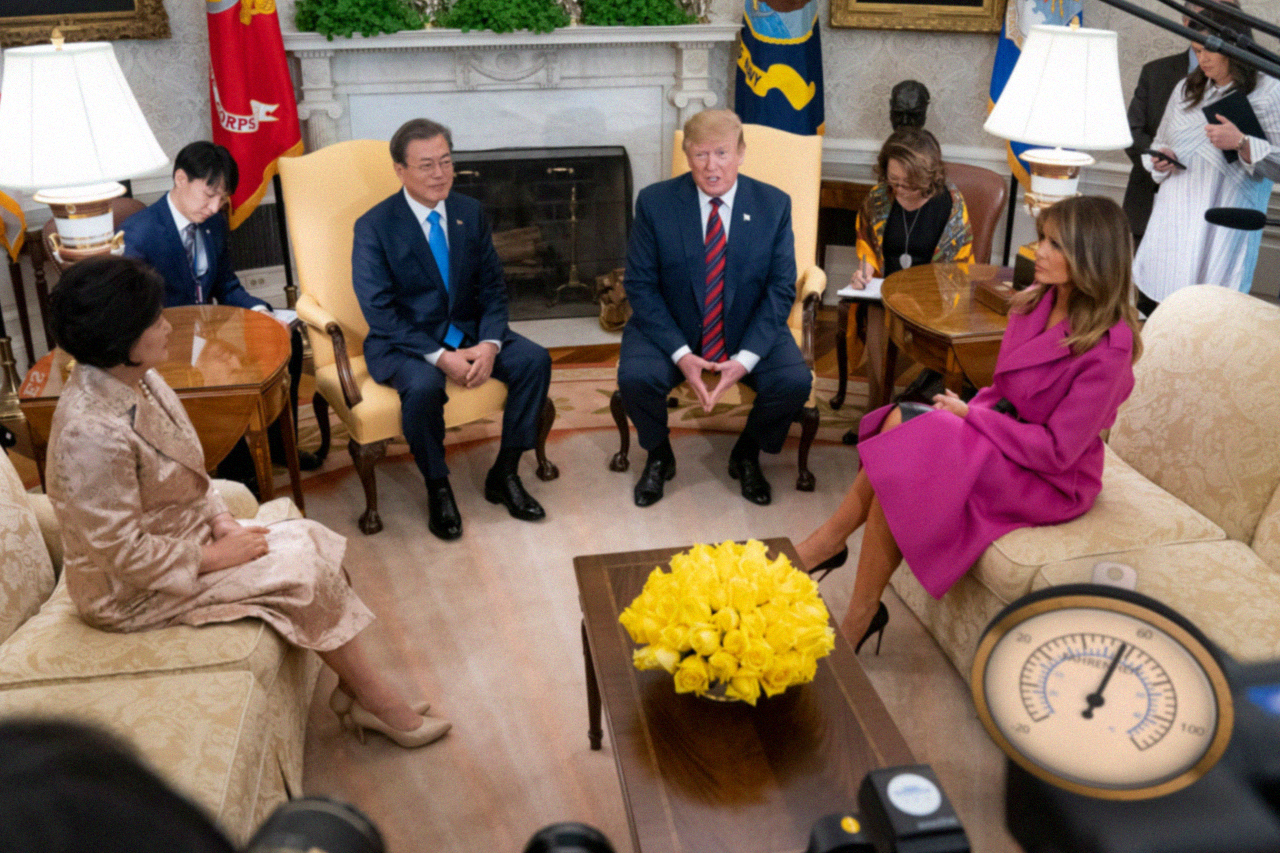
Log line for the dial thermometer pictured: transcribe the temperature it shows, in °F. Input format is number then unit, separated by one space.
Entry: 56 °F
